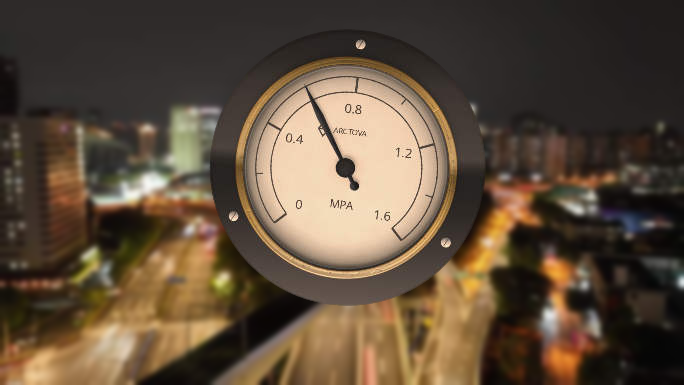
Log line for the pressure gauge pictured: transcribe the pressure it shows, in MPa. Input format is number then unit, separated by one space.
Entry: 0.6 MPa
